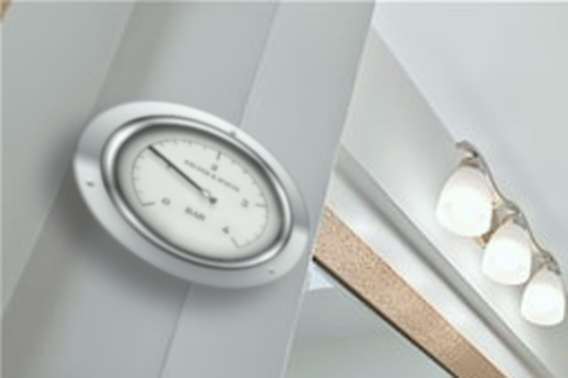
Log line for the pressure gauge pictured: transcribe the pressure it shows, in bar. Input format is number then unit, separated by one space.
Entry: 1 bar
